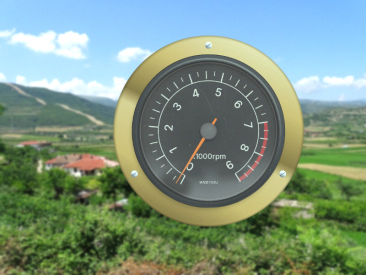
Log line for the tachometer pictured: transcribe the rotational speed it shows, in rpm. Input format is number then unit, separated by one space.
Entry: 125 rpm
